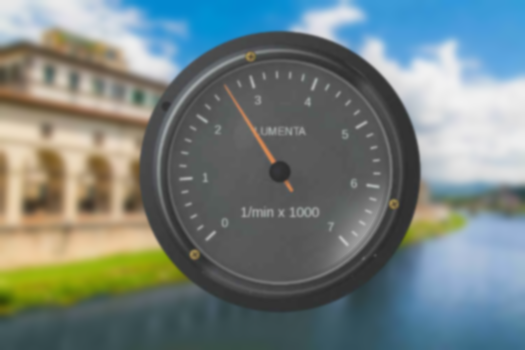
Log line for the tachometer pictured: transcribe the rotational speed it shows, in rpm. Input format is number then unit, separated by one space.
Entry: 2600 rpm
